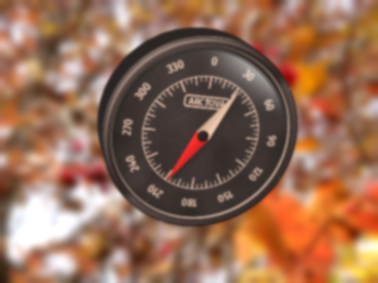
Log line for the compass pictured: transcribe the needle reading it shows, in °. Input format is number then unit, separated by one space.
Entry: 210 °
